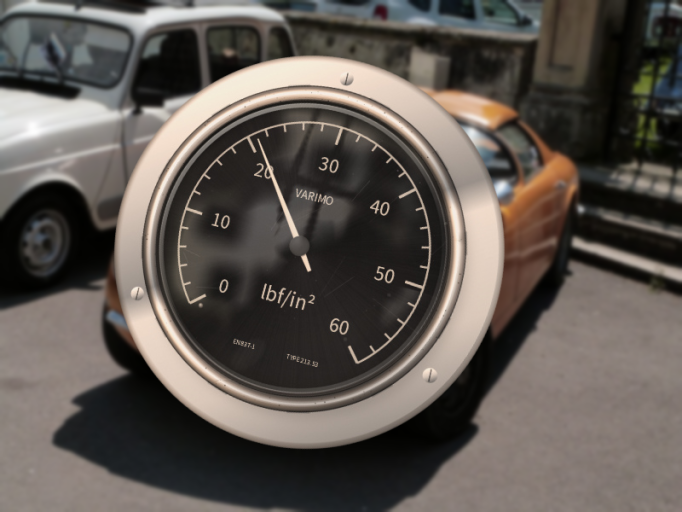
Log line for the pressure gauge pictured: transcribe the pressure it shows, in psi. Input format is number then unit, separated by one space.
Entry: 21 psi
